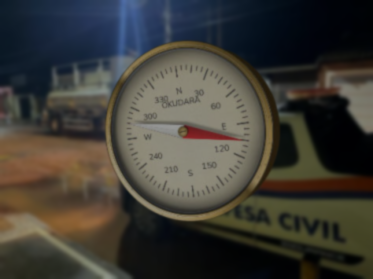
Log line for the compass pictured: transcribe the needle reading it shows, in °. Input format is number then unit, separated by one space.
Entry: 105 °
